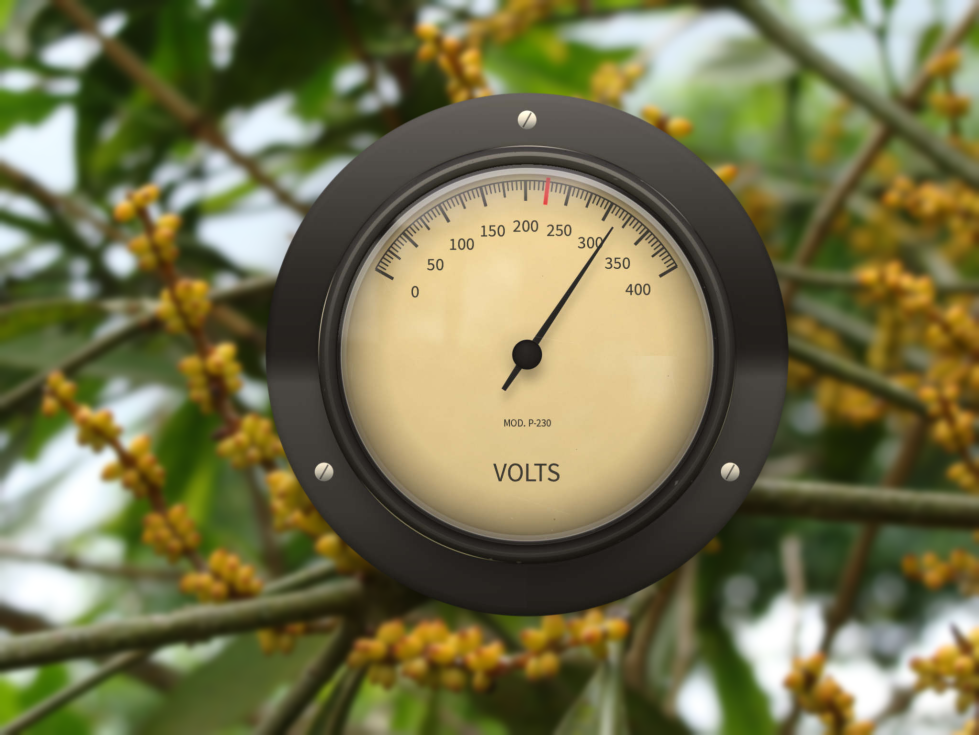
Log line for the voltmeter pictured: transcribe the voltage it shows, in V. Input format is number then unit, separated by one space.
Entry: 315 V
